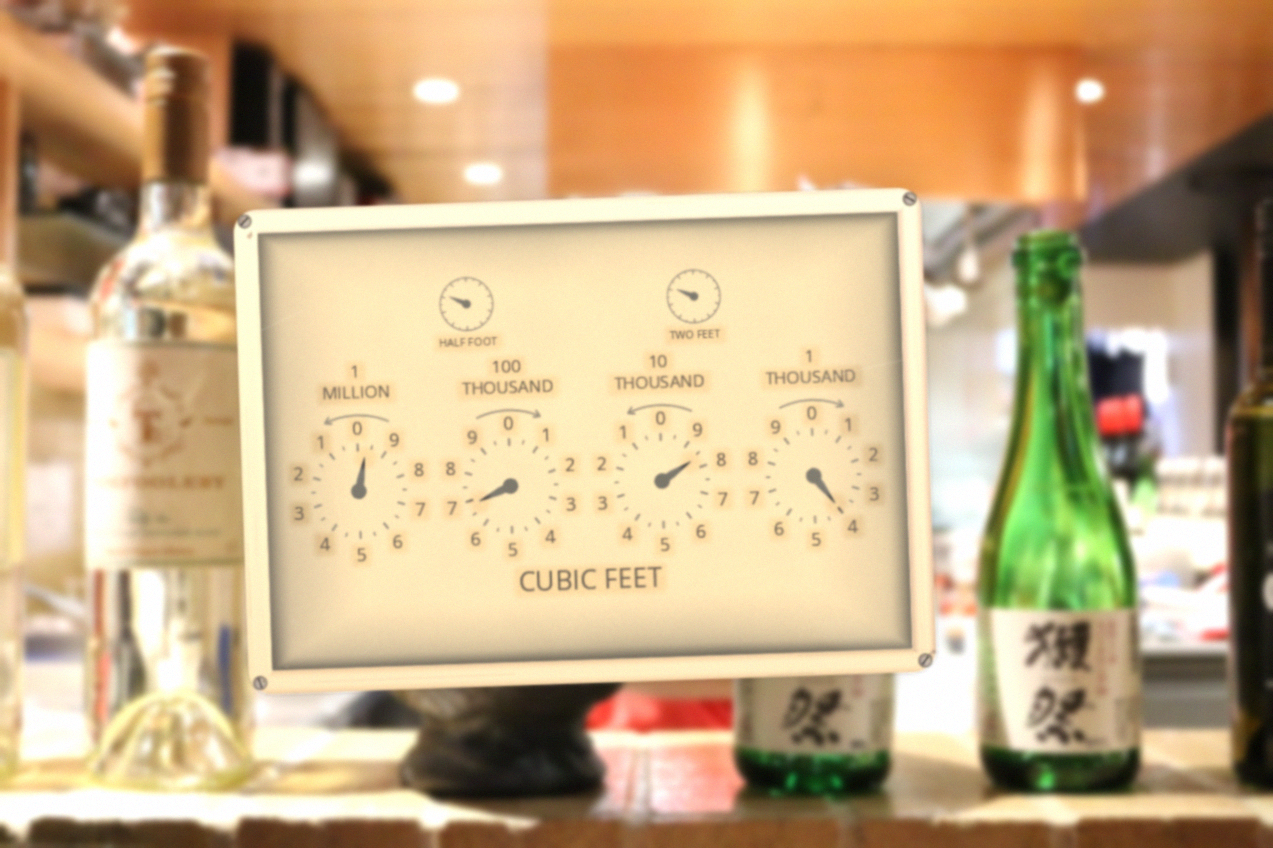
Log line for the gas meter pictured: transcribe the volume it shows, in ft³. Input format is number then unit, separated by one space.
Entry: 968400 ft³
